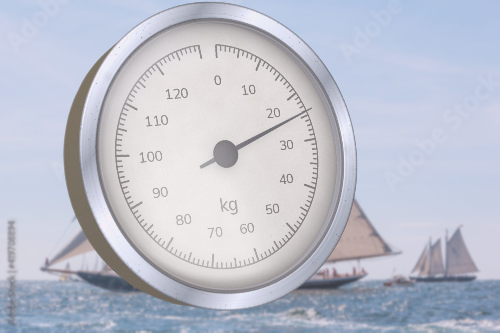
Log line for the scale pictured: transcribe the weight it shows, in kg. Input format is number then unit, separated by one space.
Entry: 24 kg
